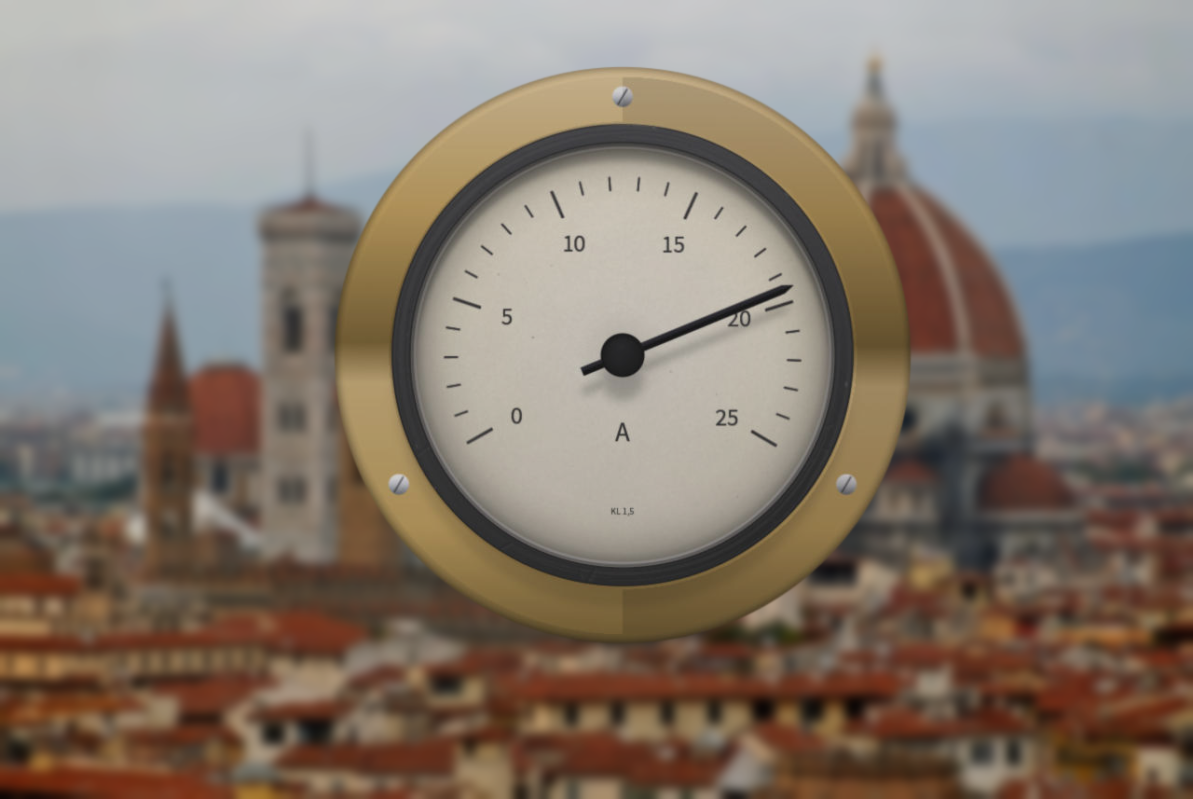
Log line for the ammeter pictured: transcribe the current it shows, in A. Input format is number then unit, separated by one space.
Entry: 19.5 A
